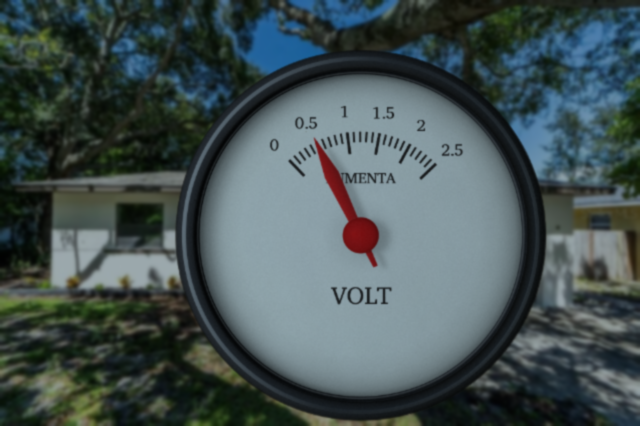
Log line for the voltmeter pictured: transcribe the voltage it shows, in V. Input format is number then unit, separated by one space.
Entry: 0.5 V
